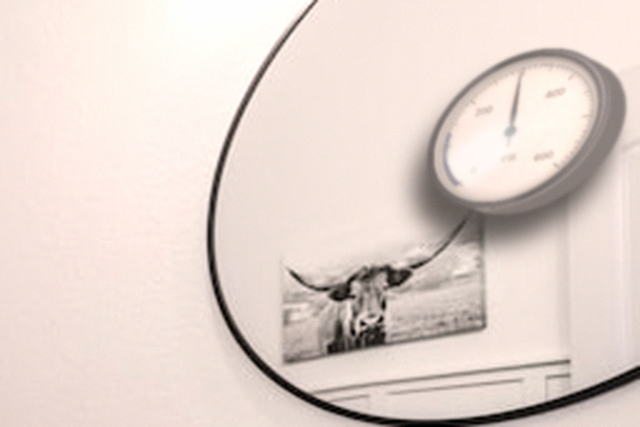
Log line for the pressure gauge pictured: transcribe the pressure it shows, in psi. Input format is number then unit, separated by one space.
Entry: 300 psi
